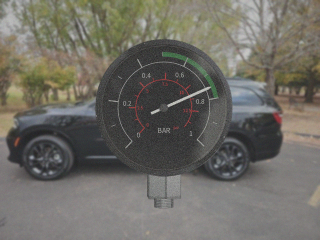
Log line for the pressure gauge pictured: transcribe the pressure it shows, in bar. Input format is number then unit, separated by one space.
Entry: 0.75 bar
